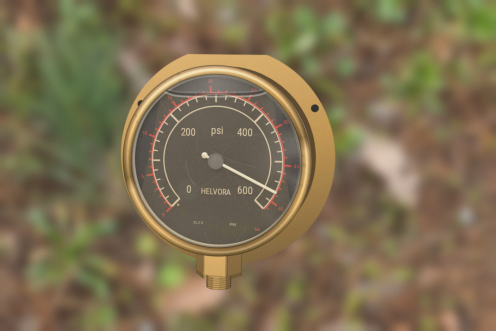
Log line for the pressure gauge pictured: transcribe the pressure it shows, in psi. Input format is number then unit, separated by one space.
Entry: 560 psi
